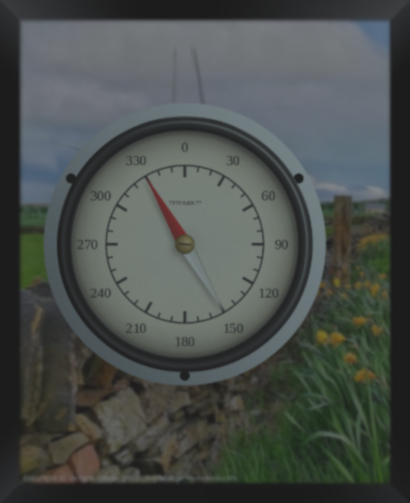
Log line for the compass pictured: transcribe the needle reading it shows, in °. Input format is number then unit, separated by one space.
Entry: 330 °
